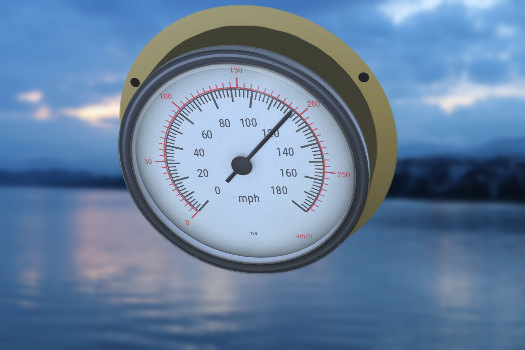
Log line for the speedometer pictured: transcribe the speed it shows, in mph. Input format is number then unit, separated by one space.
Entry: 120 mph
